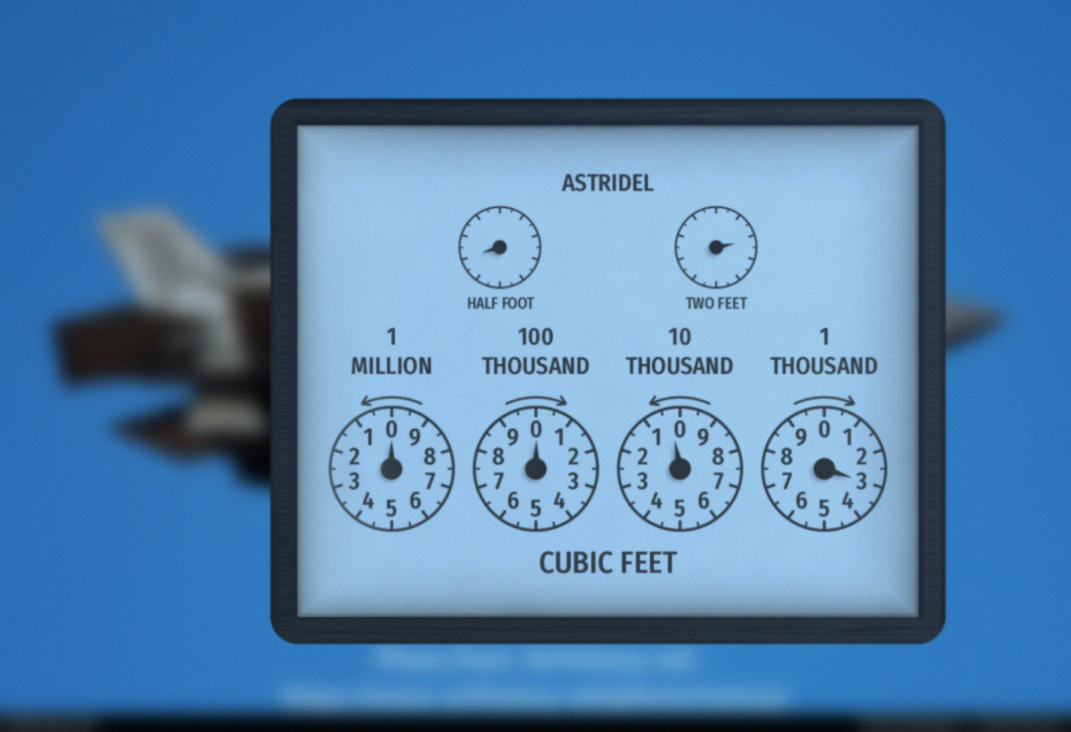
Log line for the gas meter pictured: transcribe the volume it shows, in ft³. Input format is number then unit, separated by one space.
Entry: 300 ft³
